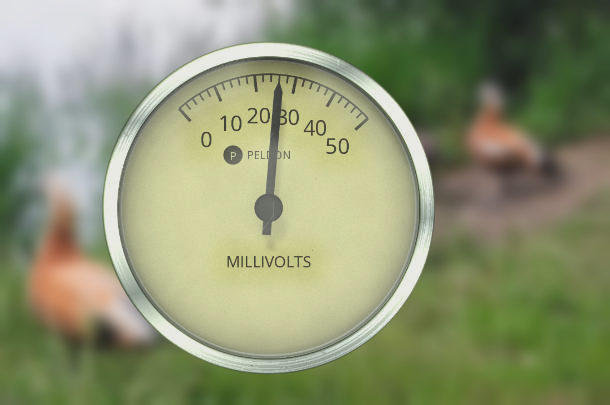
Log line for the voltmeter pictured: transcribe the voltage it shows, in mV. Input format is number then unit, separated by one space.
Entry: 26 mV
